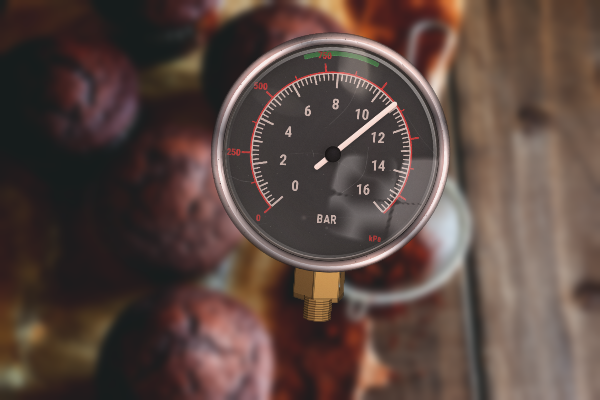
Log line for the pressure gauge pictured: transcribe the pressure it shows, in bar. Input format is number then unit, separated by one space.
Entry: 10.8 bar
